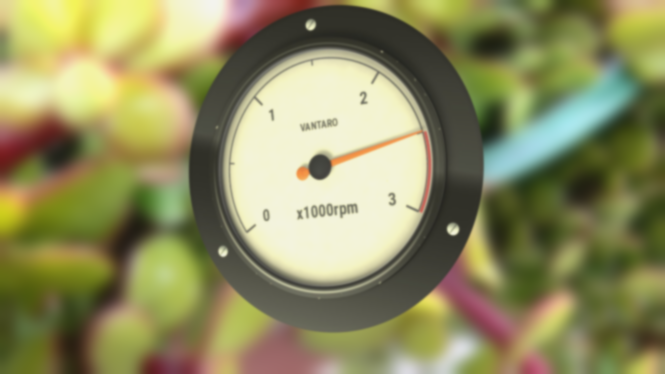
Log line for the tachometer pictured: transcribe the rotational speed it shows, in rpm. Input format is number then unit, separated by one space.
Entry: 2500 rpm
